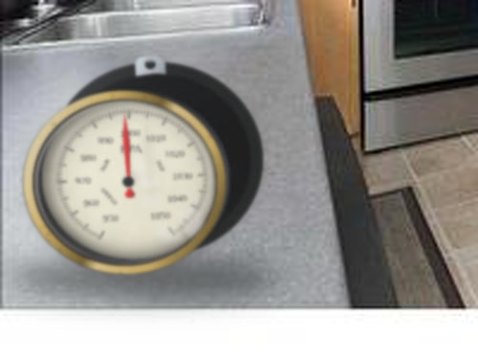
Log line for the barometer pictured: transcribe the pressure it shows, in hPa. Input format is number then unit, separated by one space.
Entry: 1000 hPa
